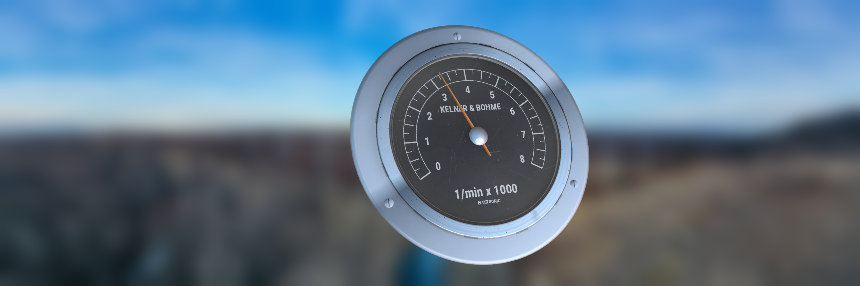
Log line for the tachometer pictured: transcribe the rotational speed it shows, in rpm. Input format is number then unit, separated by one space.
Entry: 3250 rpm
